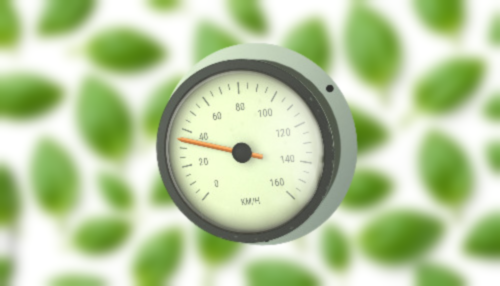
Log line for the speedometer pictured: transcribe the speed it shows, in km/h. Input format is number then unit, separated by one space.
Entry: 35 km/h
